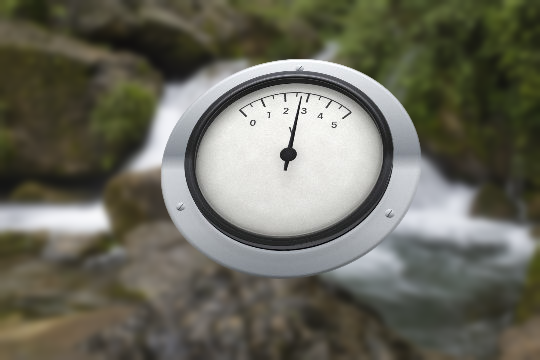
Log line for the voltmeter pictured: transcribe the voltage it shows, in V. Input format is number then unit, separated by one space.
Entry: 2.75 V
